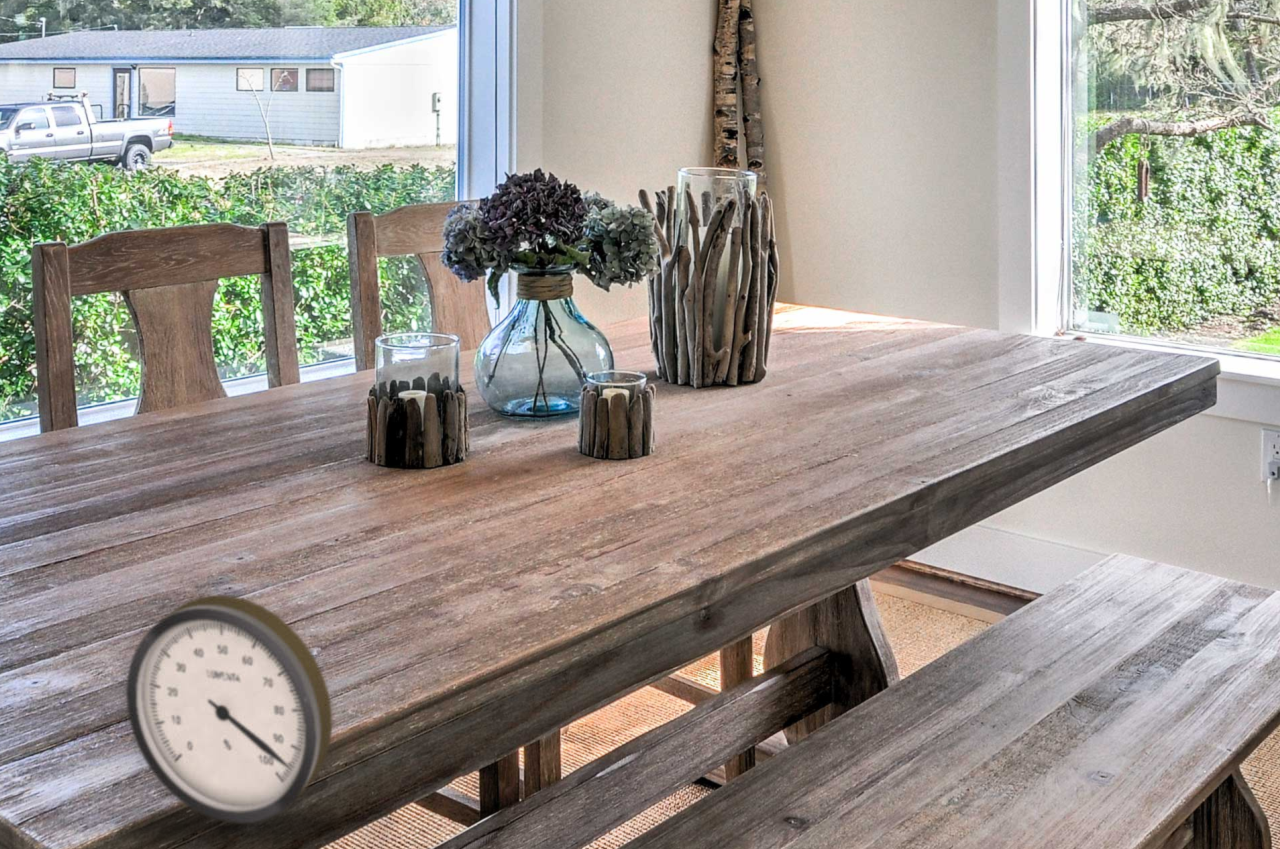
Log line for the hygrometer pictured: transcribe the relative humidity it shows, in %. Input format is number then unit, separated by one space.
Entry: 95 %
